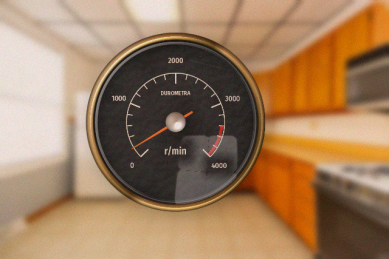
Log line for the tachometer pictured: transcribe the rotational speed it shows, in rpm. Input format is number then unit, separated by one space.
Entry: 200 rpm
